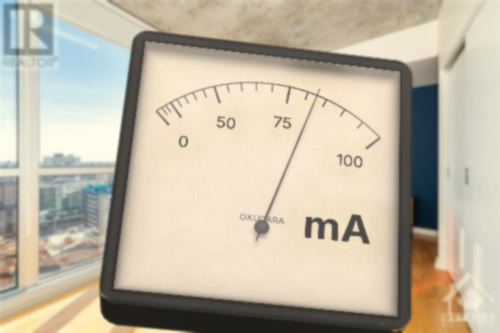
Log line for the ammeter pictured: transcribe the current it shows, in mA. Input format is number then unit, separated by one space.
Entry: 82.5 mA
